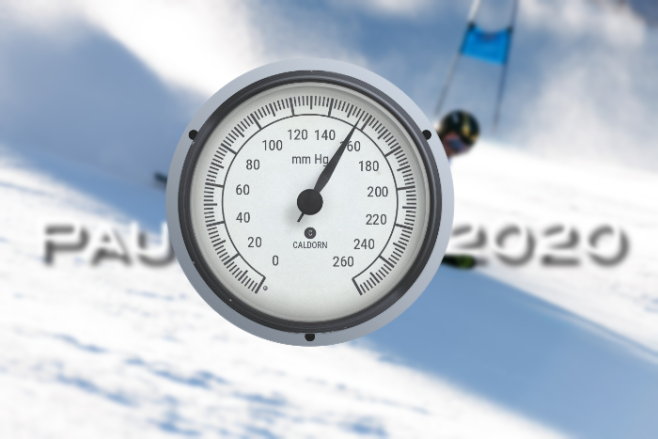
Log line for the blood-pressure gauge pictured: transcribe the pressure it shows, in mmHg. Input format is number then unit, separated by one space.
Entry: 156 mmHg
